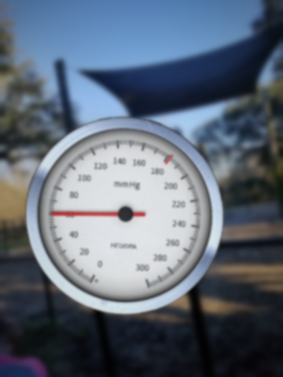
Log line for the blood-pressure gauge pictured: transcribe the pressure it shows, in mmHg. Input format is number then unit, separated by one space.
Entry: 60 mmHg
